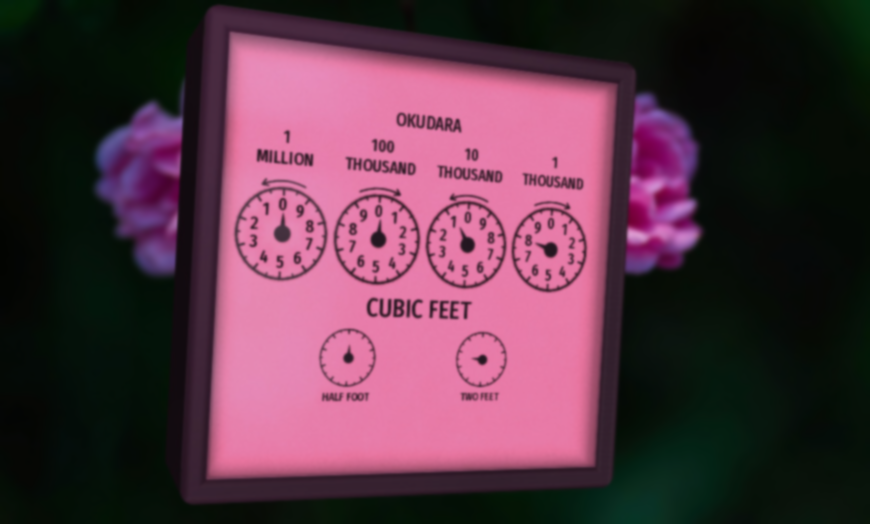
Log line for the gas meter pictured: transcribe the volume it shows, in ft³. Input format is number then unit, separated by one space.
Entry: 800 ft³
